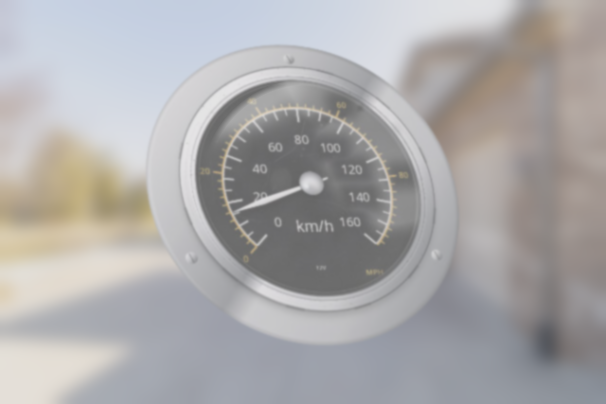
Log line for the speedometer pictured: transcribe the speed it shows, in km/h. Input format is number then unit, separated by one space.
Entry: 15 km/h
